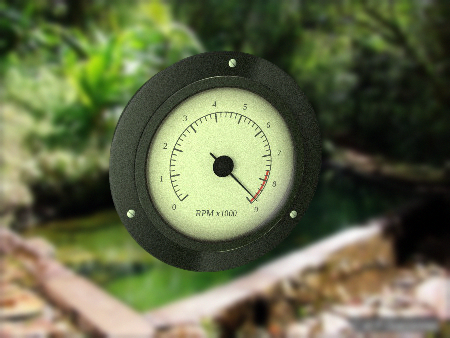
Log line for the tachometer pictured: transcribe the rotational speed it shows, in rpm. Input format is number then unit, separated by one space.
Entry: 8800 rpm
